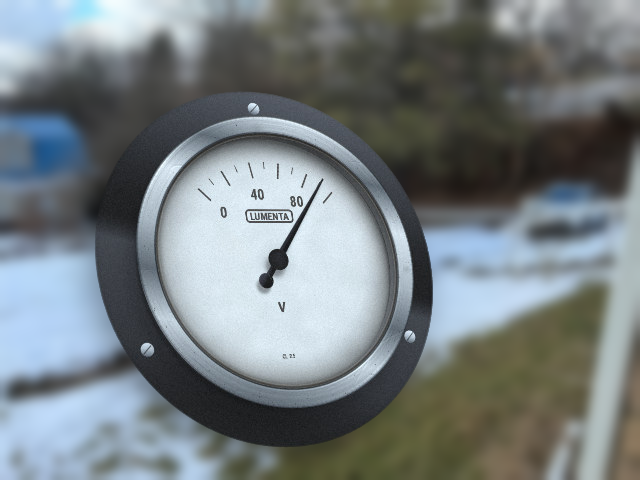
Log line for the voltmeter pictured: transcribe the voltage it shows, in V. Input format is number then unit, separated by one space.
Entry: 90 V
